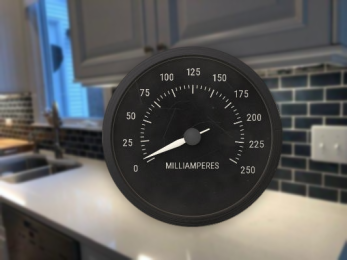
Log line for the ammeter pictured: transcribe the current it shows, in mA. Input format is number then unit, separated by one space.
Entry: 5 mA
